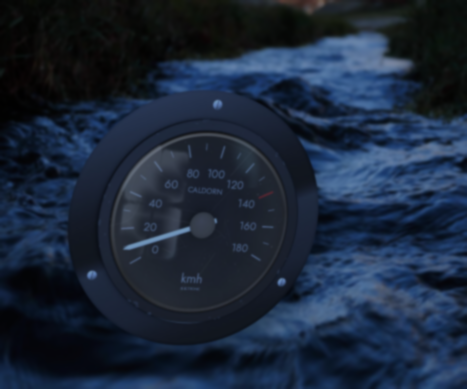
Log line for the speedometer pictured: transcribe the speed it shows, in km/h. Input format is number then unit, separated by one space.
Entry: 10 km/h
